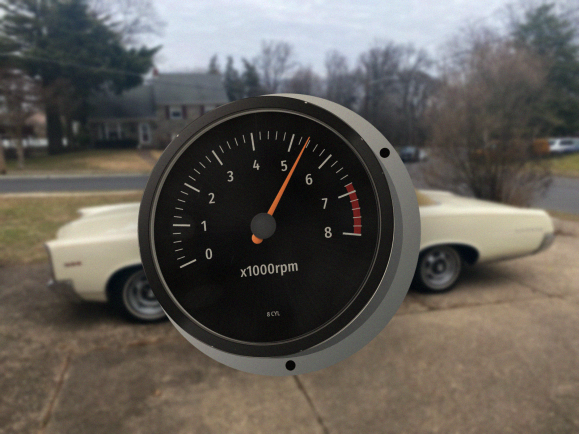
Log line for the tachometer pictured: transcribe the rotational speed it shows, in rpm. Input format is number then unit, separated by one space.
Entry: 5400 rpm
